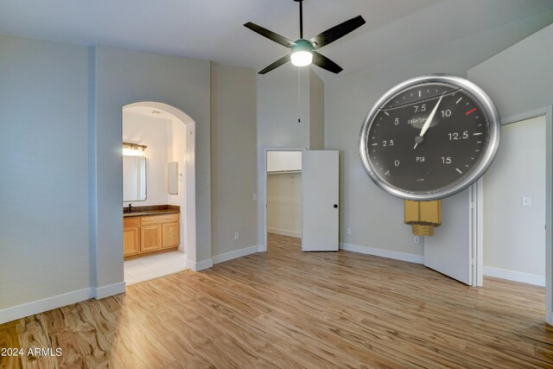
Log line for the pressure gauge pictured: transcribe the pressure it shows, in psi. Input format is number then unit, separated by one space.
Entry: 9 psi
